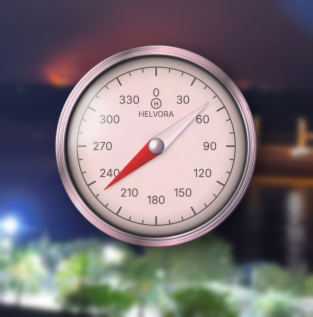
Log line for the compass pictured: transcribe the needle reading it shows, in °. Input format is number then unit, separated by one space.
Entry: 230 °
